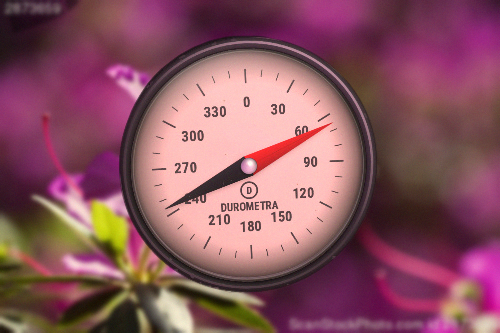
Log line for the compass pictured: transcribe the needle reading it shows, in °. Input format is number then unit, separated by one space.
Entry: 65 °
